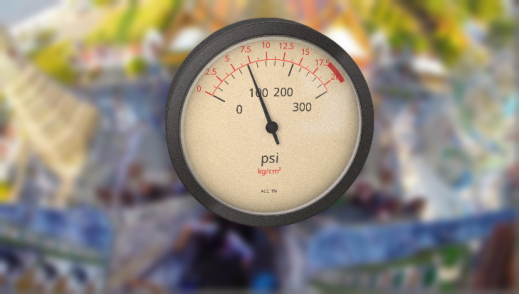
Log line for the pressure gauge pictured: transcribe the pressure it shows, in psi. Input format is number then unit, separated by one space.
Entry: 100 psi
